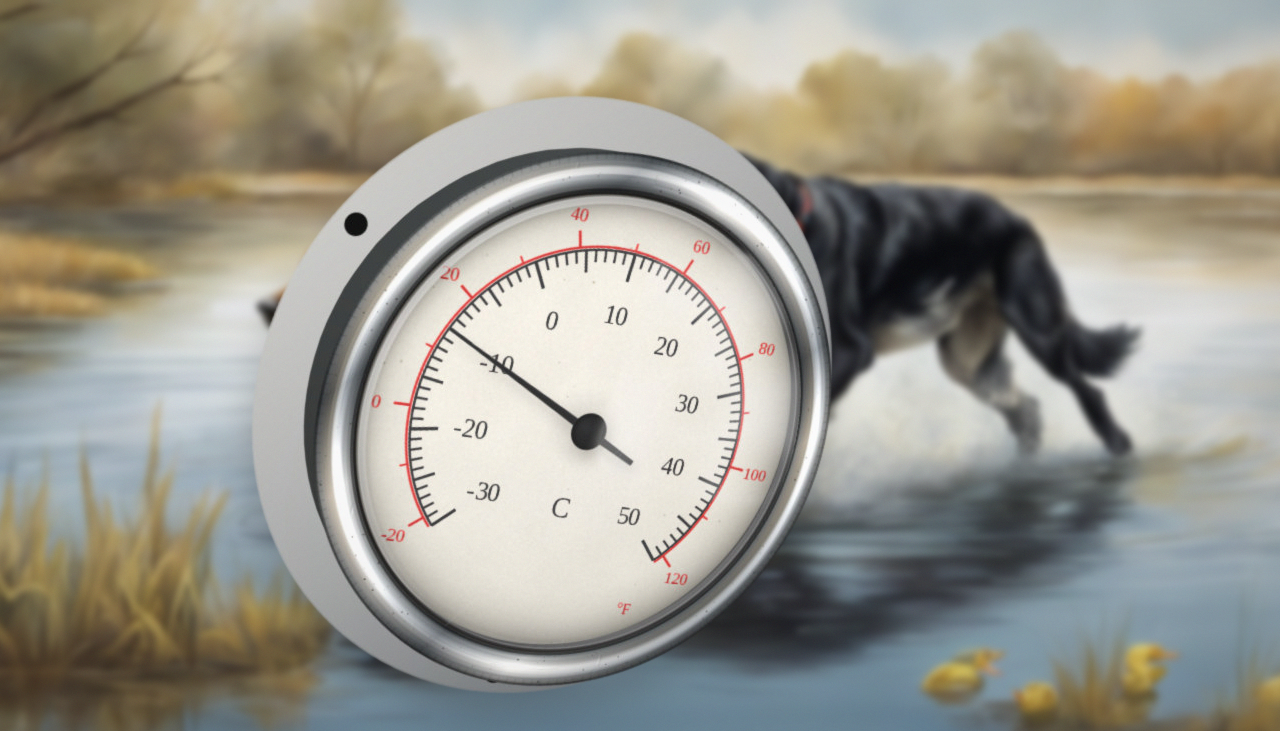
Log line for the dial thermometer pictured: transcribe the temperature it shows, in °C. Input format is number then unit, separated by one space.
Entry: -10 °C
